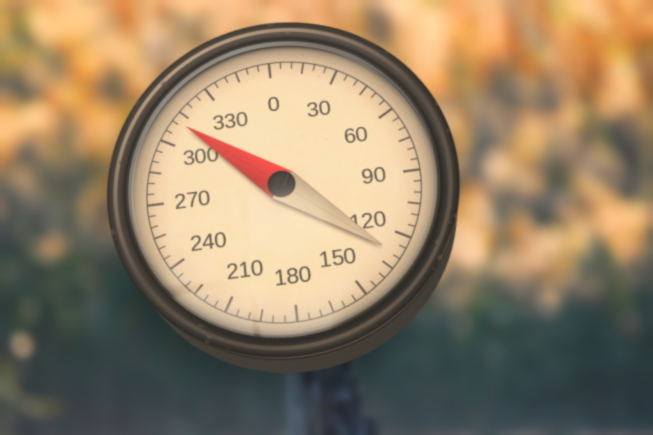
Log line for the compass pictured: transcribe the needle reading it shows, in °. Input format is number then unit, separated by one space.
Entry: 310 °
